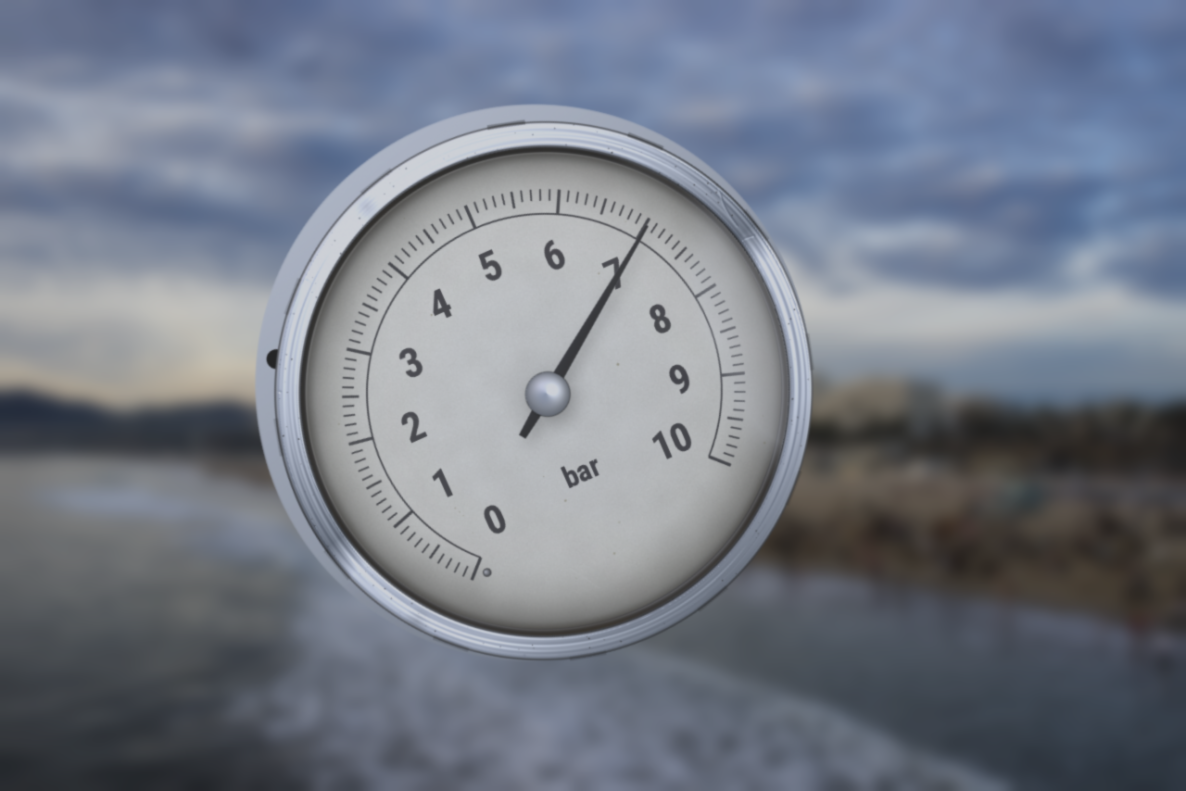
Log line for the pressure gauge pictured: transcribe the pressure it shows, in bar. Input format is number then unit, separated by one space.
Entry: 7 bar
